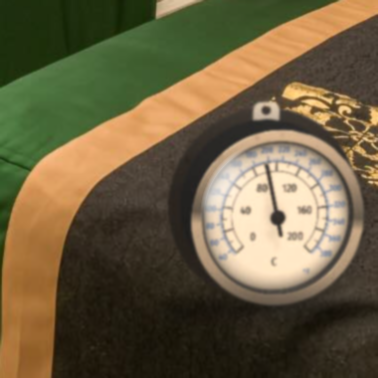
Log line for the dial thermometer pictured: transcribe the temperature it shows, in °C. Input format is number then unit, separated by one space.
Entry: 90 °C
